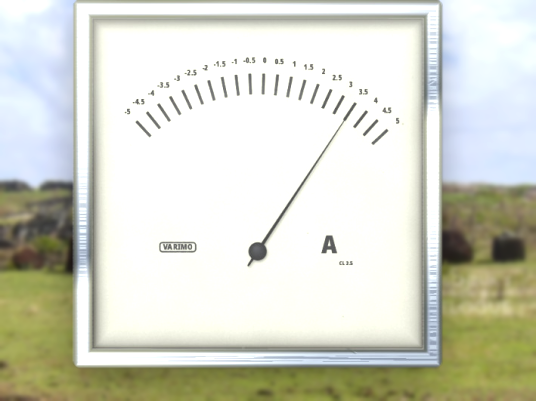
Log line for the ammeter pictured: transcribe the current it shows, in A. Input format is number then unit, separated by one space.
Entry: 3.5 A
